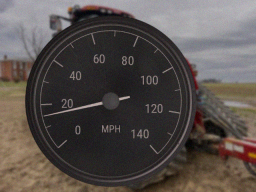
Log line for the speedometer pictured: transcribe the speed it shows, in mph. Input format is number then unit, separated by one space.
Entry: 15 mph
